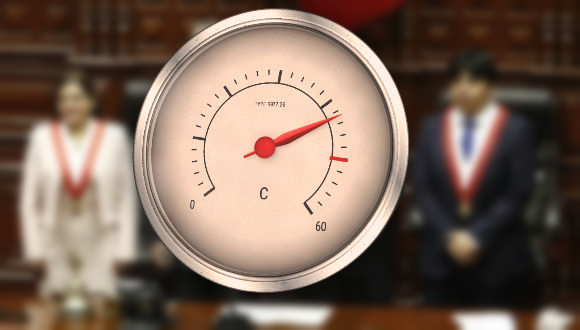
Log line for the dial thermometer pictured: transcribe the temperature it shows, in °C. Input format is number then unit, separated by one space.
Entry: 43 °C
